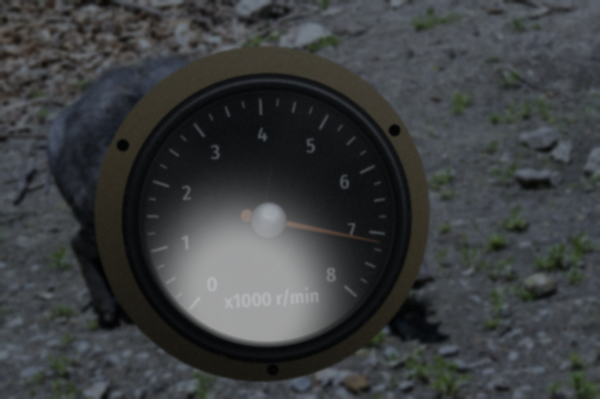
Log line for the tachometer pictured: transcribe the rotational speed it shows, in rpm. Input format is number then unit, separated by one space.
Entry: 7125 rpm
